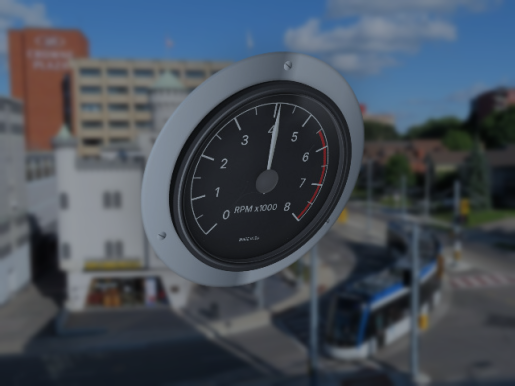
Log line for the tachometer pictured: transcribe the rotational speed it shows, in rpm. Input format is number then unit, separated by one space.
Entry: 4000 rpm
